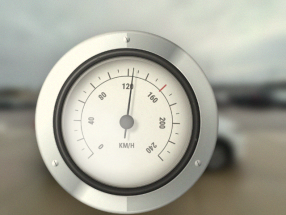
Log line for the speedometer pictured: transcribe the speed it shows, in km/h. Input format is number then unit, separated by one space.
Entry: 125 km/h
